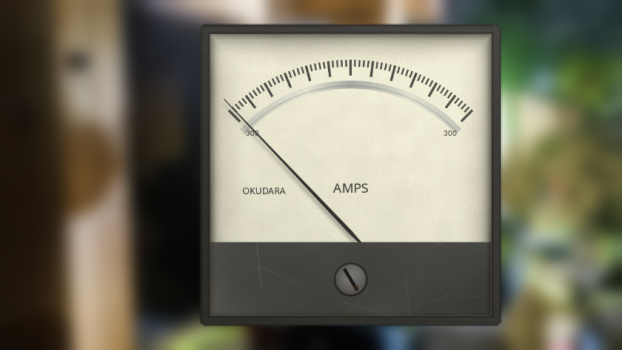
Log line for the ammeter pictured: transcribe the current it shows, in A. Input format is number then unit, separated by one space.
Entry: -290 A
